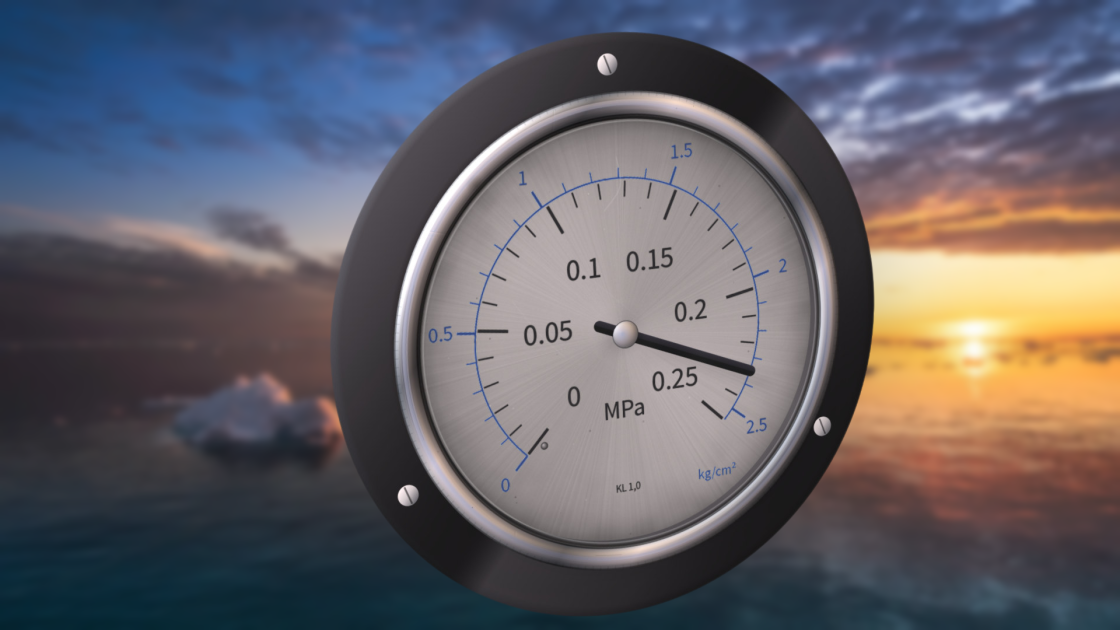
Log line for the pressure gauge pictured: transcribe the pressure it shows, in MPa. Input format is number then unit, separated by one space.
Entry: 0.23 MPa
